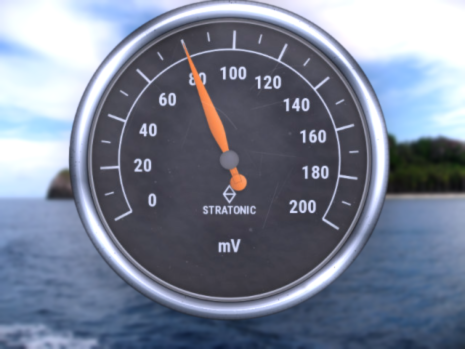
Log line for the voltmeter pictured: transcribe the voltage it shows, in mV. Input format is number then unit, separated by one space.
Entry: 80 mV
